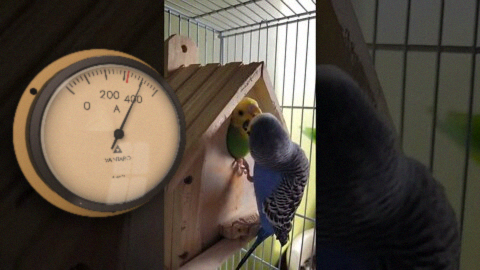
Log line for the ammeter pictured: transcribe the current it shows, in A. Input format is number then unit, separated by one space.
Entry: 400 A
